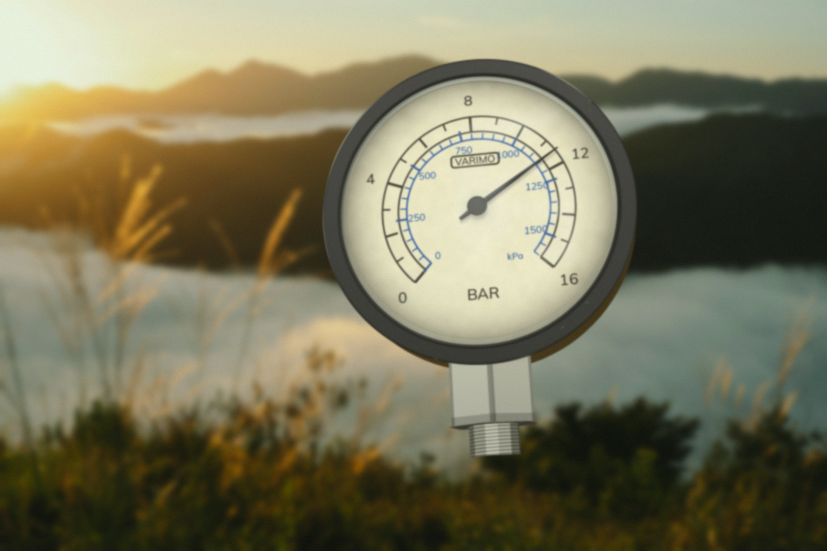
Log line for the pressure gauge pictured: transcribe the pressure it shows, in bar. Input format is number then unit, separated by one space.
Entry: 11.5 bar
